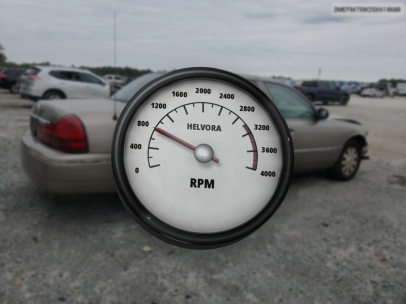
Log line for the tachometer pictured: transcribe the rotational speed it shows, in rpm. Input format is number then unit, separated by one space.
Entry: 800 rpm
